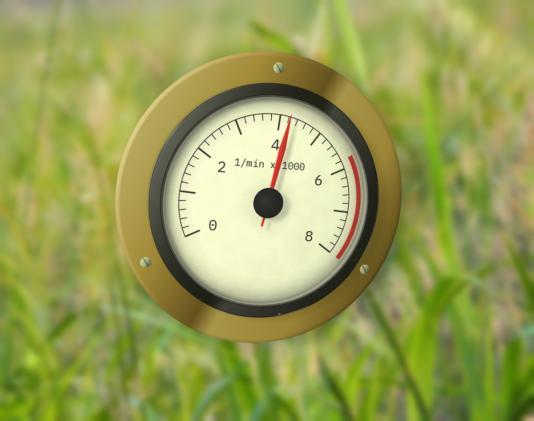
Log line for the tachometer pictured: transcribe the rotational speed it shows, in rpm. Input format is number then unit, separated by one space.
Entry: 4200 rpm
